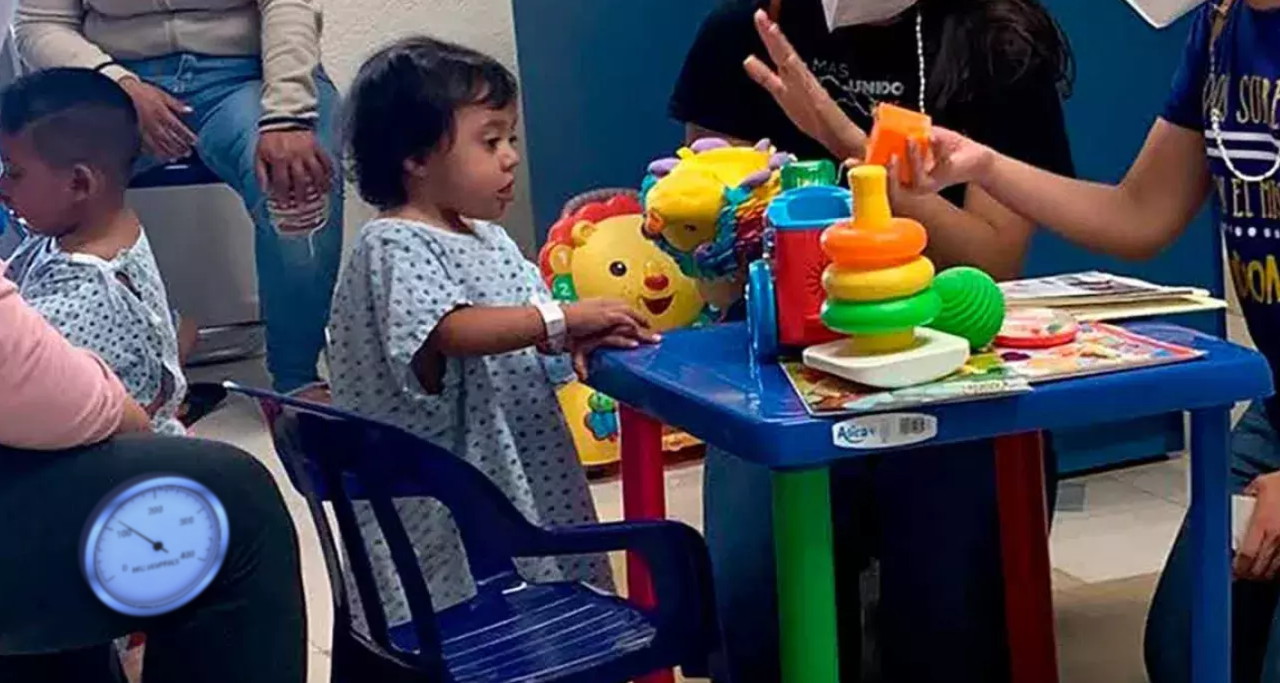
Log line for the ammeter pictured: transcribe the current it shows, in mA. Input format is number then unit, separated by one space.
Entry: 120 mA
